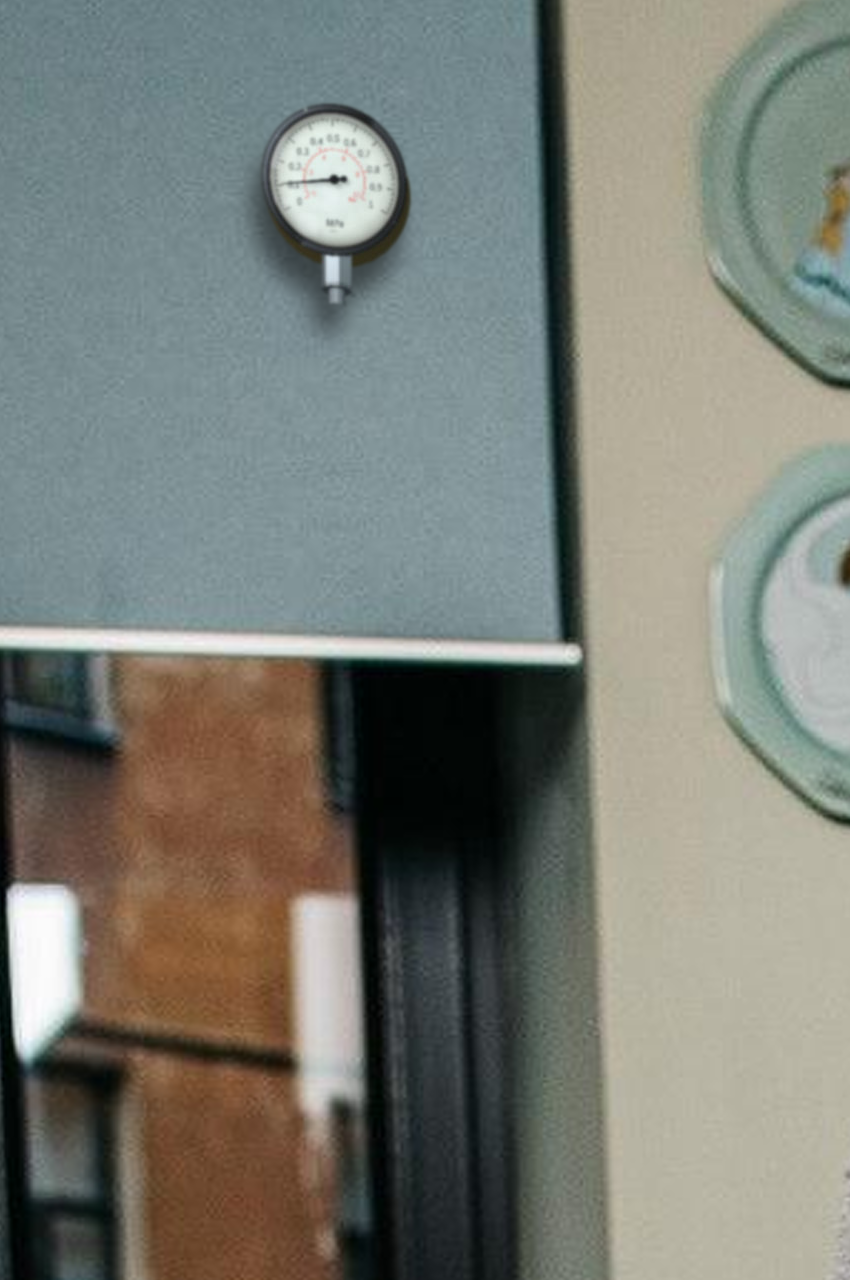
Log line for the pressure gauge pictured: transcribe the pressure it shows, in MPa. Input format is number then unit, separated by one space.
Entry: 0.1 MPa
